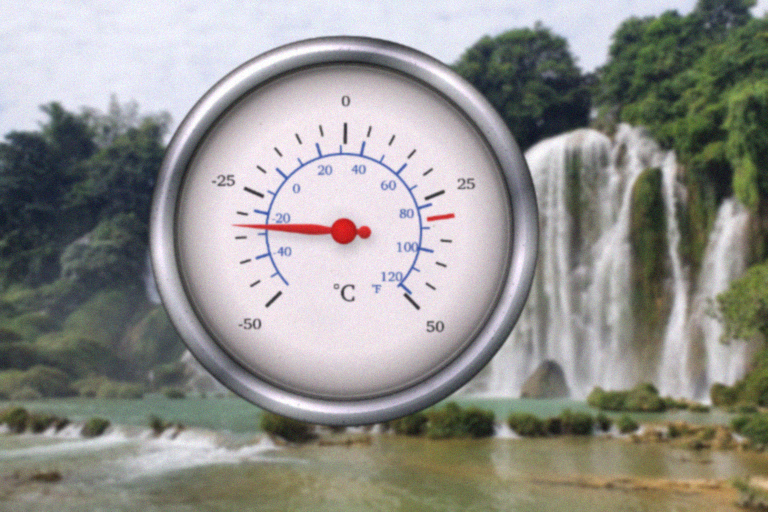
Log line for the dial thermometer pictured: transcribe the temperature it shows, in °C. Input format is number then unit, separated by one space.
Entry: -32.5 °C
